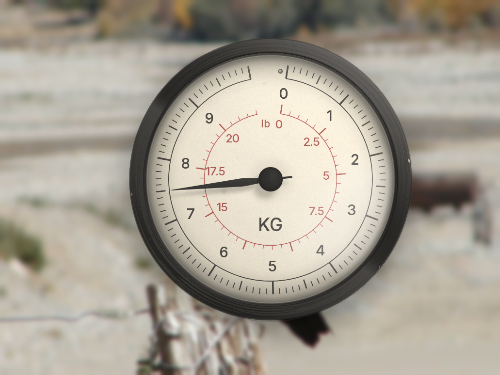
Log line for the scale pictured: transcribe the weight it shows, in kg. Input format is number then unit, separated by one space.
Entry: 7.5 kg
